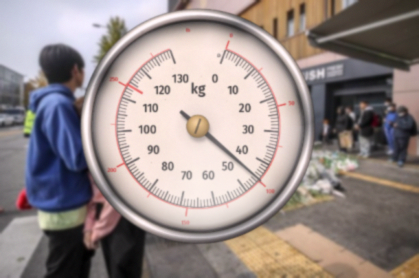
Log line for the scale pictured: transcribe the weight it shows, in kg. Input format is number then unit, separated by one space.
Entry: 45 kg
